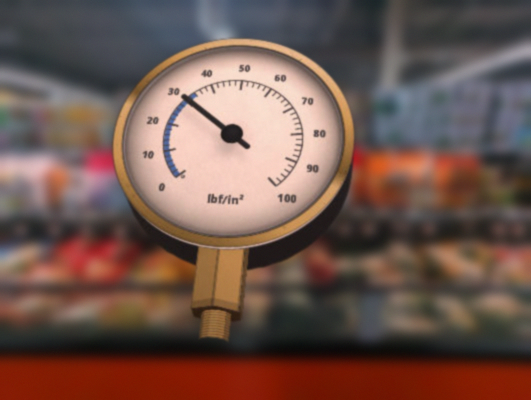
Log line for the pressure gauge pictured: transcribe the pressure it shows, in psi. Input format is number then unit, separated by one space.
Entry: 30 psi
